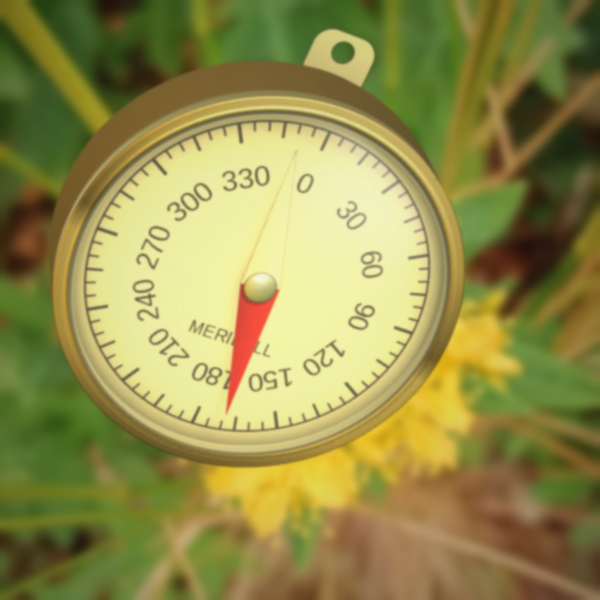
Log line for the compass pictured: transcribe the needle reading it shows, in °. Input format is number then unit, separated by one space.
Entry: 170 °
